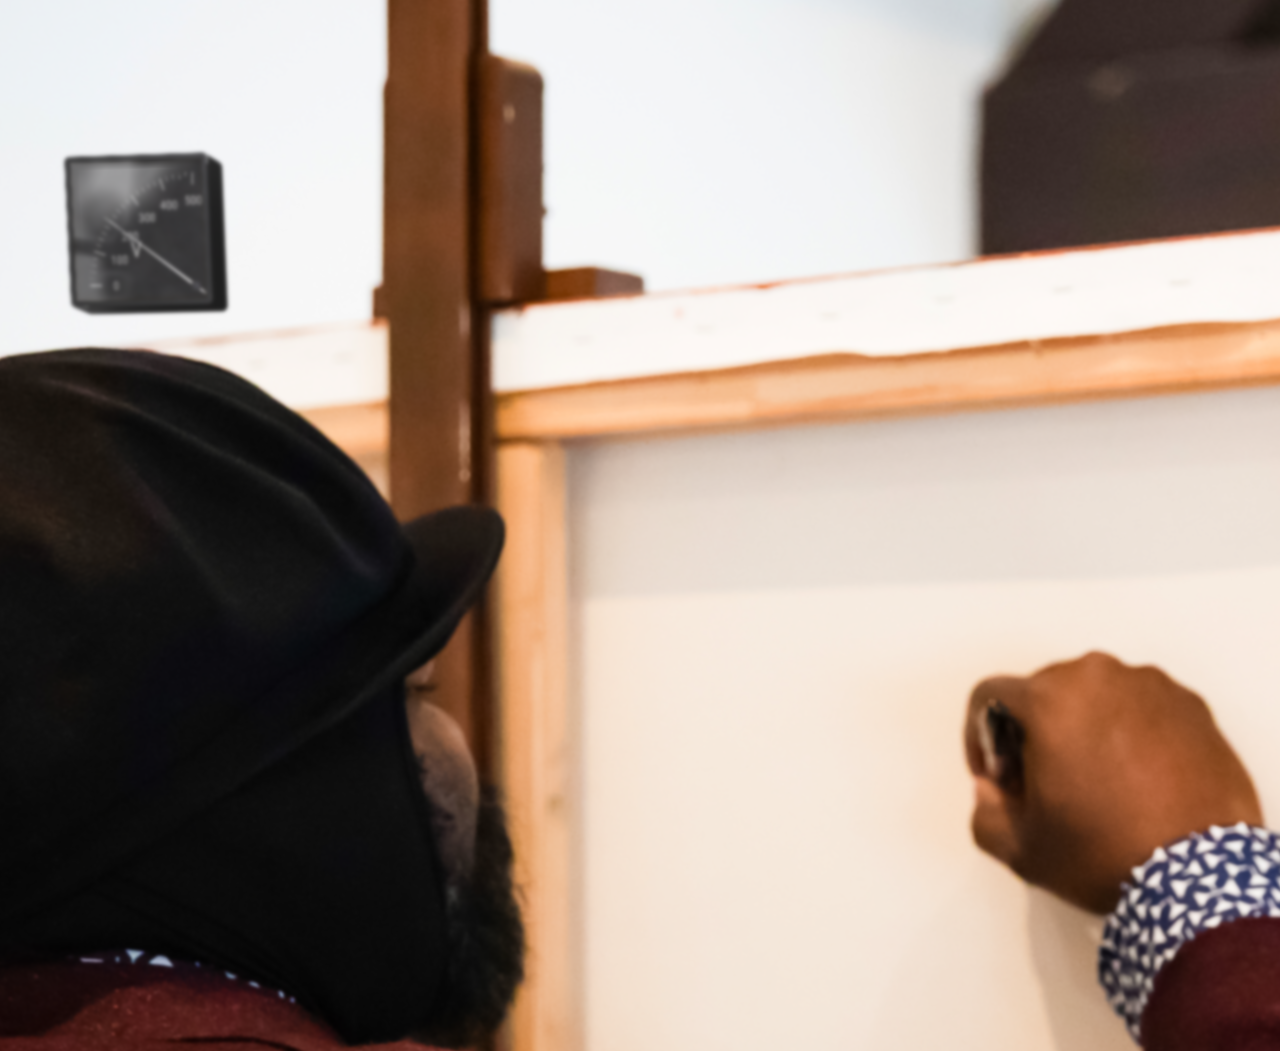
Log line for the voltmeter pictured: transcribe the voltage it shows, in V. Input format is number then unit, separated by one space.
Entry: 200 V
